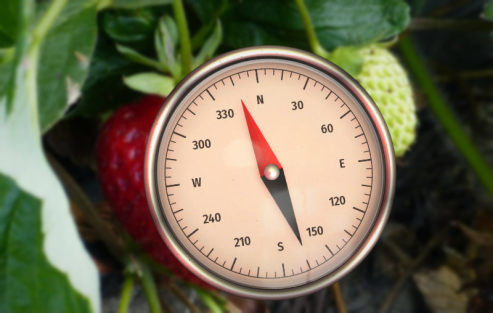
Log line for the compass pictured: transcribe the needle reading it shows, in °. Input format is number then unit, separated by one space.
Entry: 345 °
